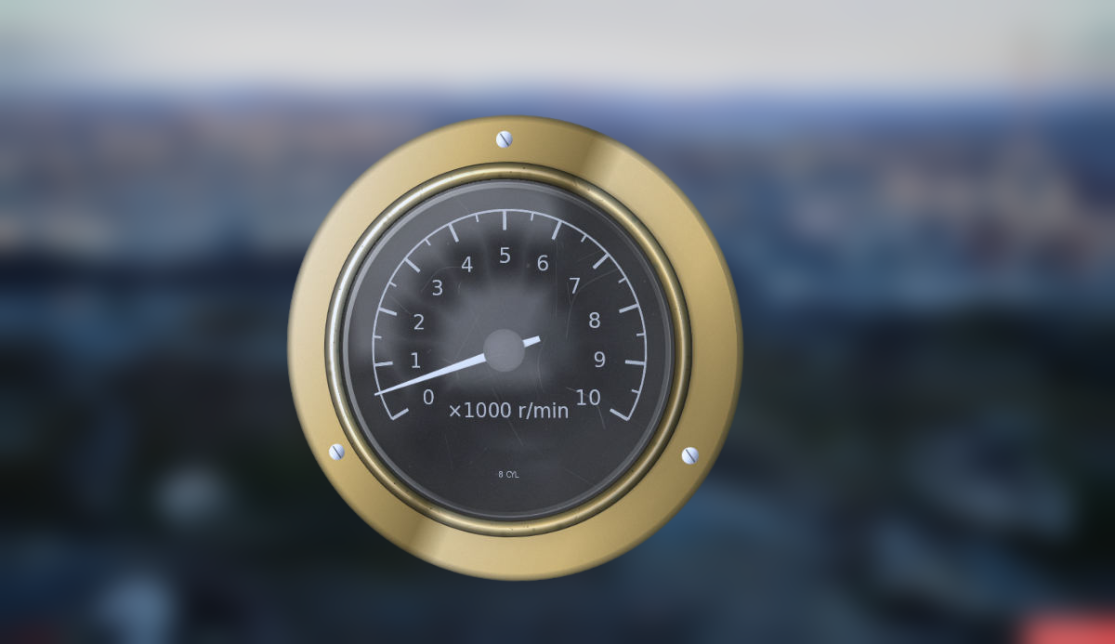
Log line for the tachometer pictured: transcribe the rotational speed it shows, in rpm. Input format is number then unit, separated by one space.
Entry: 500 rpm
